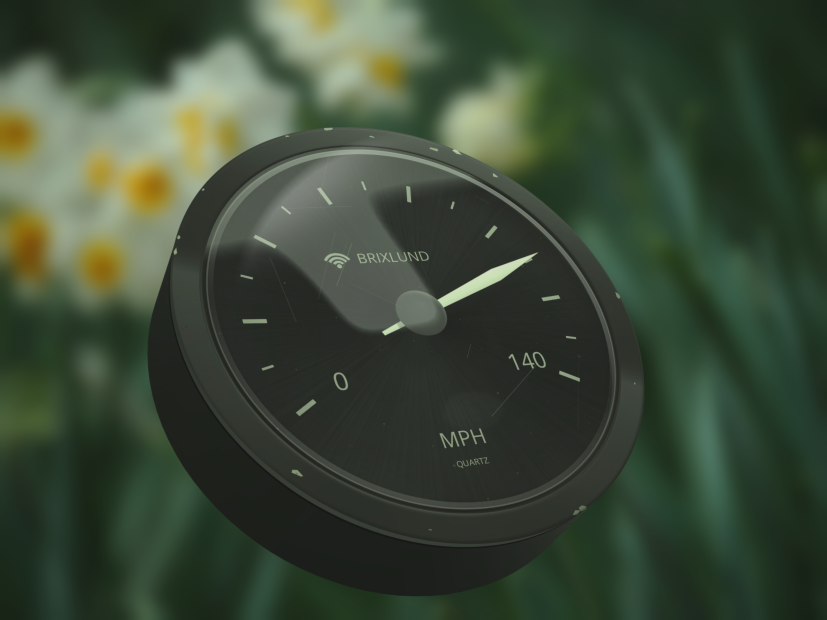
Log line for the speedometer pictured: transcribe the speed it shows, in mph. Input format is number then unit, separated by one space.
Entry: 110 mph
